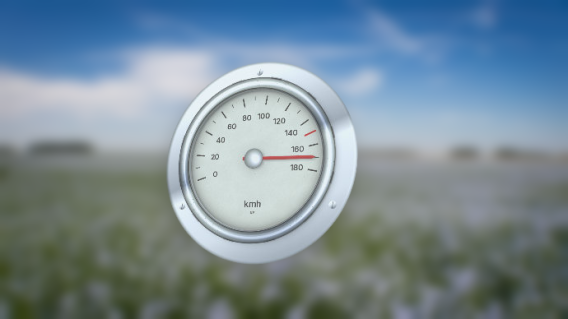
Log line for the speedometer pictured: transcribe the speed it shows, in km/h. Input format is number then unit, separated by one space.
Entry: 170 km/h
